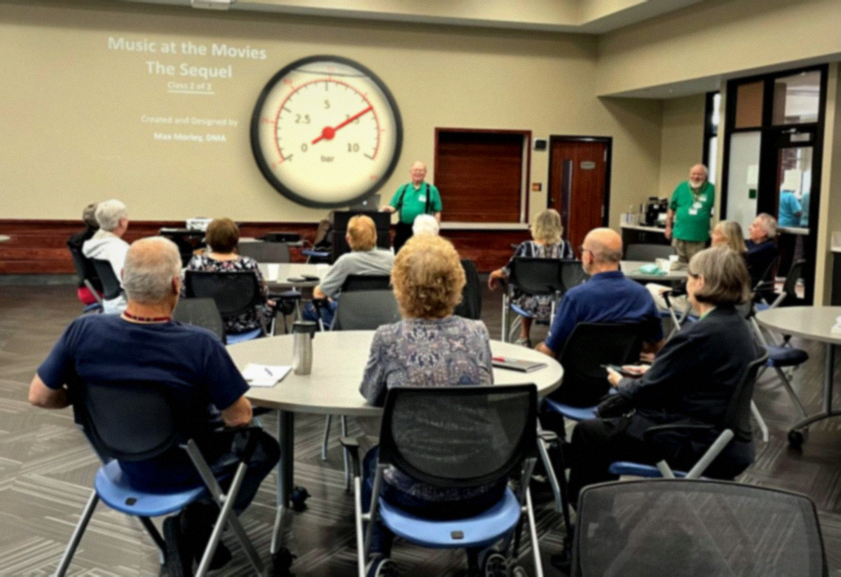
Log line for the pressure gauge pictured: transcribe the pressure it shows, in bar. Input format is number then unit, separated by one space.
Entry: 7.5 bar
